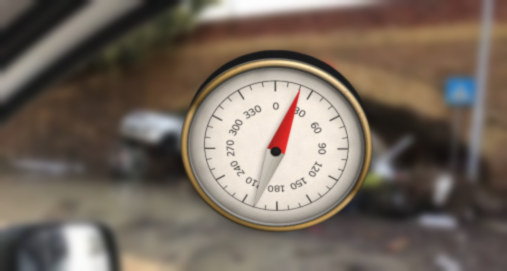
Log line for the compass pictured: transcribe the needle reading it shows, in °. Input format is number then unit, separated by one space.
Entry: 20 °
